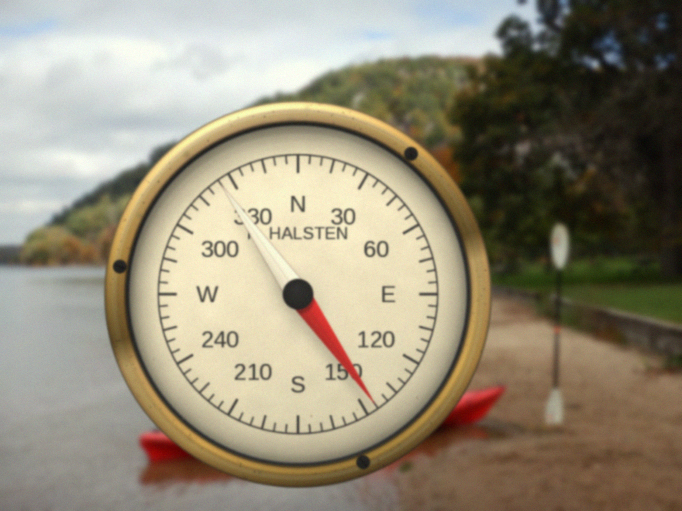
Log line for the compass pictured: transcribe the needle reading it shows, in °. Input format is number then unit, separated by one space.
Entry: 145 °
